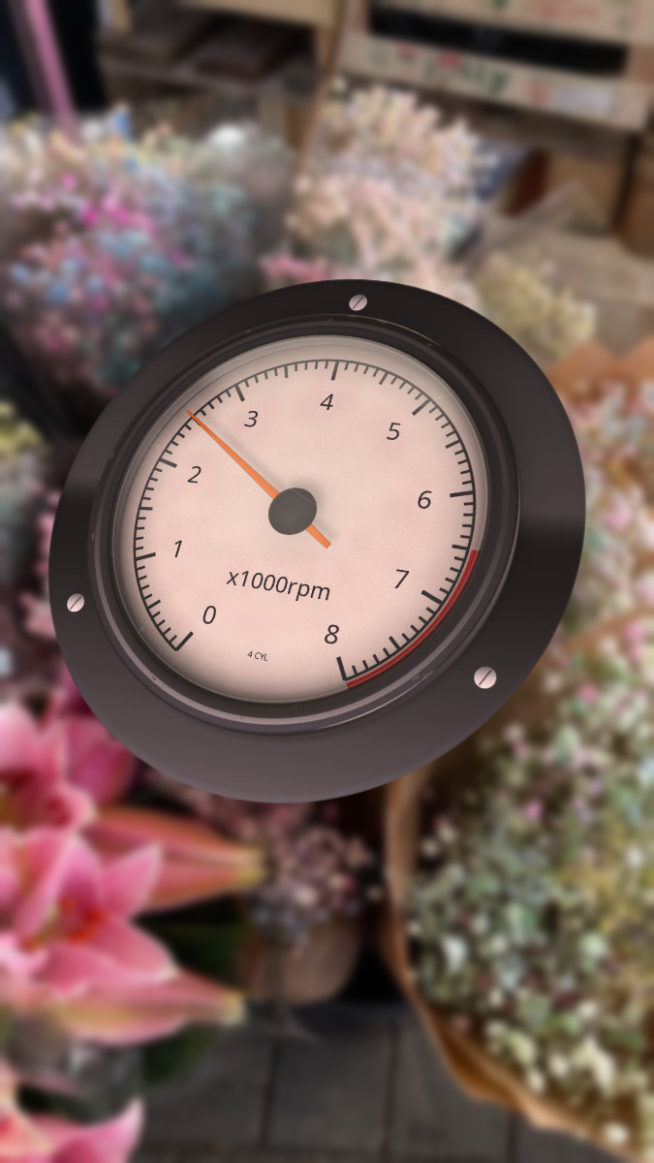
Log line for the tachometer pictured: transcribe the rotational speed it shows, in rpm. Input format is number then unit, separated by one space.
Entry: 2500 rpm
